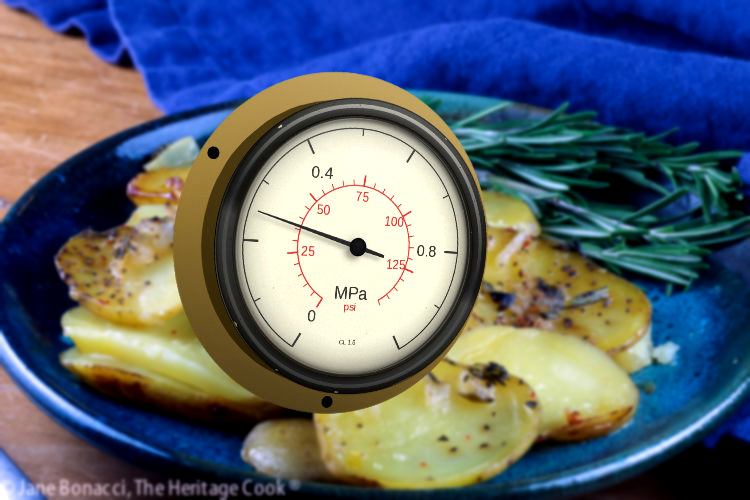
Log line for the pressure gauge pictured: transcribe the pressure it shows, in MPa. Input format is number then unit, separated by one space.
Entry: 0.25 MPa
